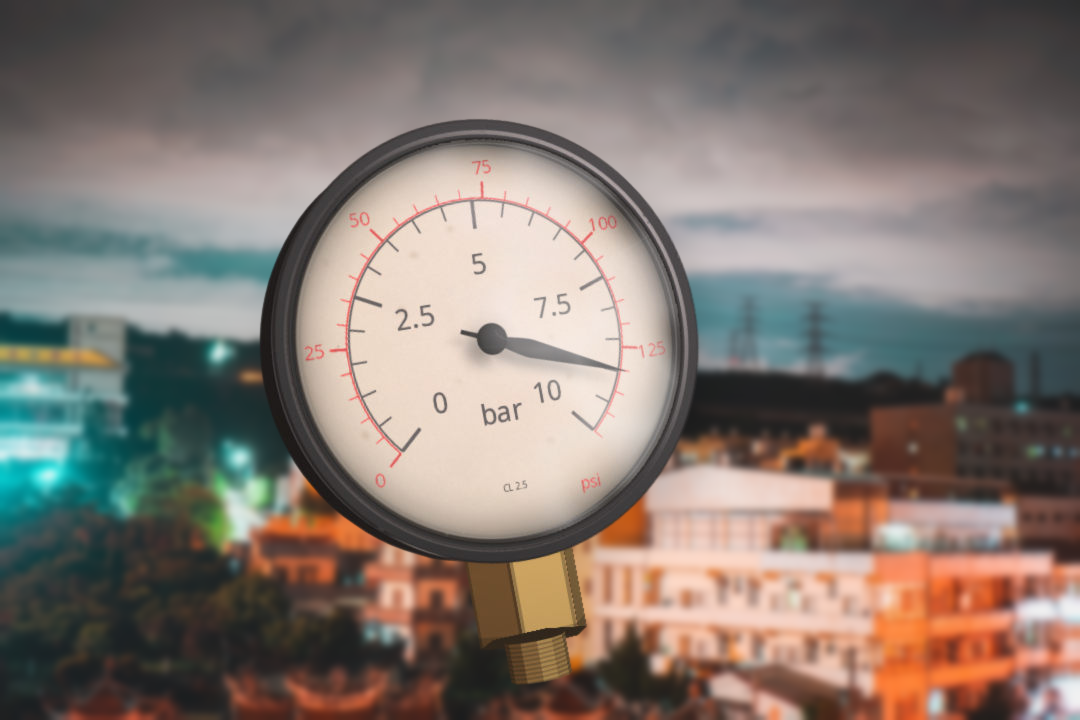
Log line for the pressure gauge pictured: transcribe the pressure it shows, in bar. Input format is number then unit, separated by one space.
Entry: 9 bar
